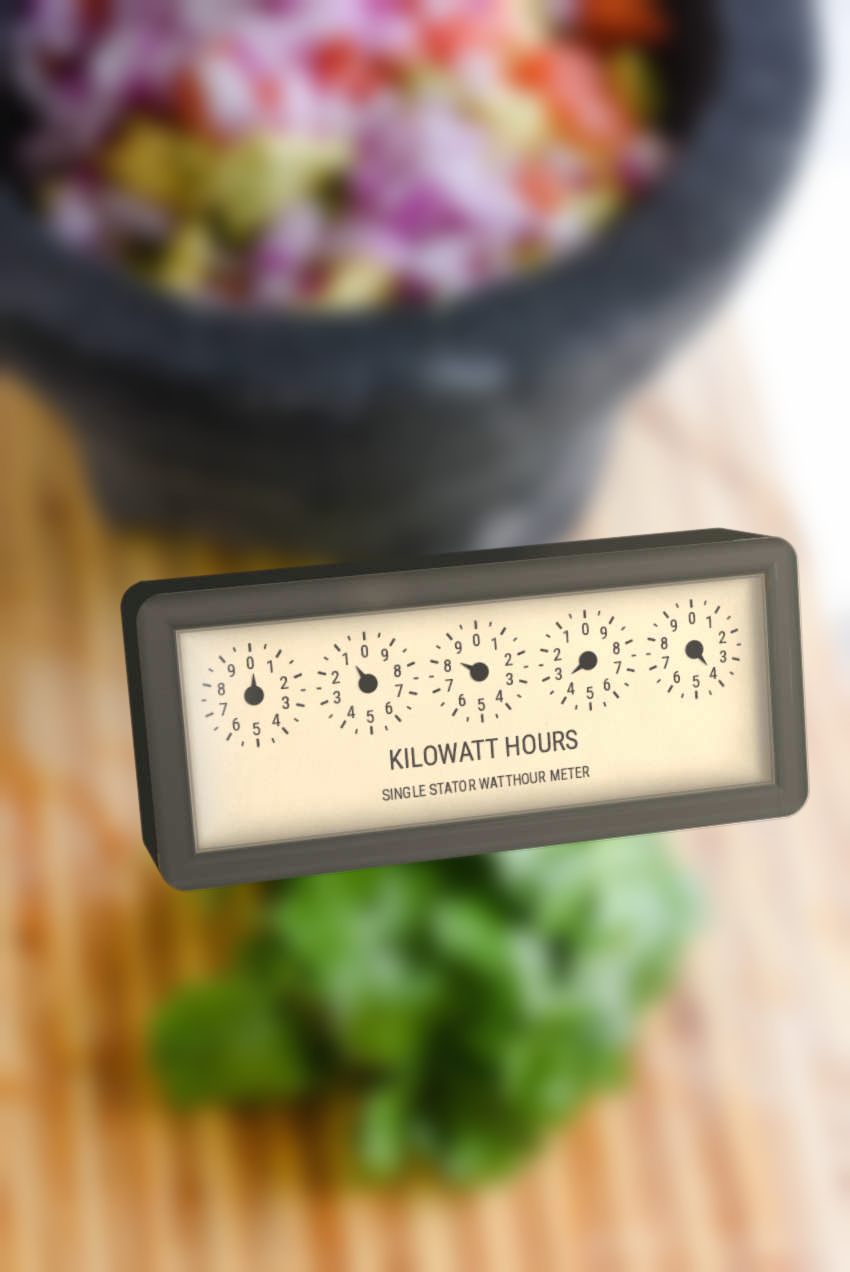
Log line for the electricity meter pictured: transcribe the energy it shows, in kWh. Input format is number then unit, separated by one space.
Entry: 834 kWh
